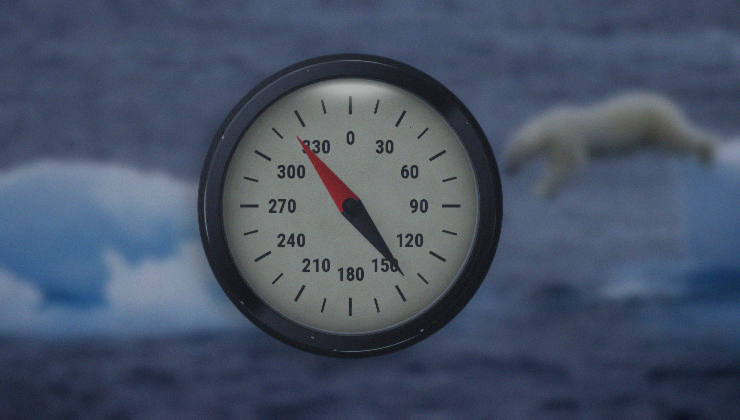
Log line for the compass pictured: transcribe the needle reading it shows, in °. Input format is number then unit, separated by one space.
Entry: 322.5 °
